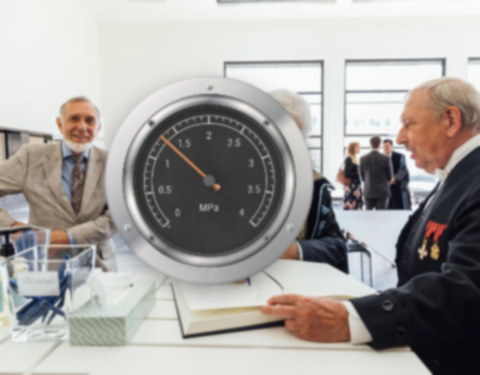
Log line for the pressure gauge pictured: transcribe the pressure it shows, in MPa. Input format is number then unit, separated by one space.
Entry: 1.3 MPa
